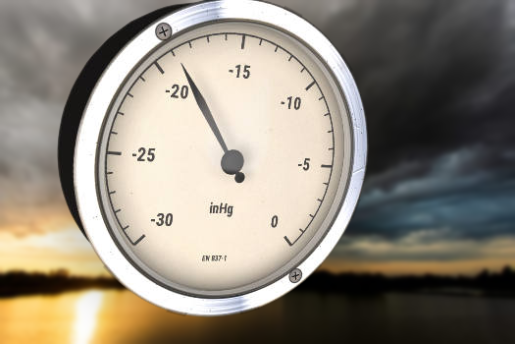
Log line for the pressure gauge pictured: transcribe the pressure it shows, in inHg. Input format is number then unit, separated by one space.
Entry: -19 inHg
